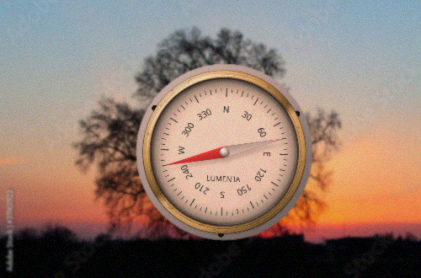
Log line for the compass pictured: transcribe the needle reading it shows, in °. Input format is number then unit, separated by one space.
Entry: 255 °
